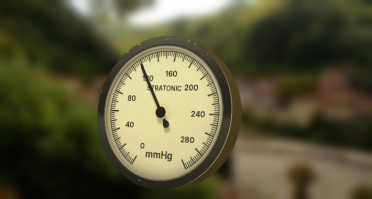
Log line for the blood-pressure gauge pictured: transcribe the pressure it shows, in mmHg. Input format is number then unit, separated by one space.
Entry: 120 mmHg
